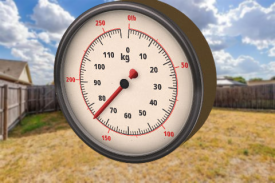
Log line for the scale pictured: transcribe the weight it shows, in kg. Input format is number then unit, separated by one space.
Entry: 75 kg
